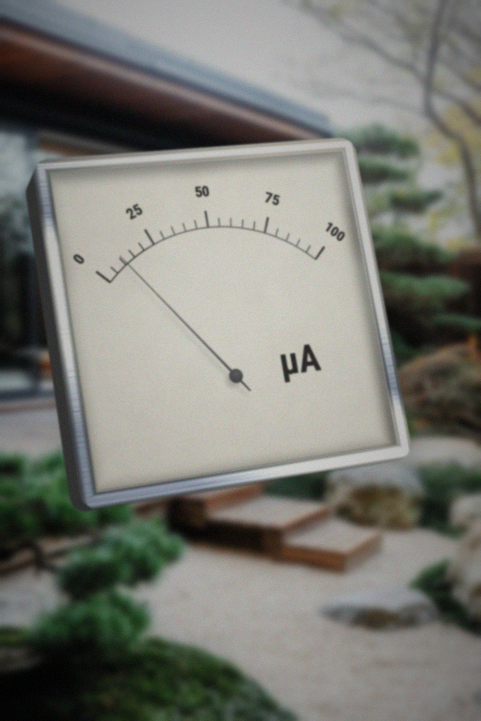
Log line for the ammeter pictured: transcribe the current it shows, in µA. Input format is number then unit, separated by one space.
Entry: 10 µA
